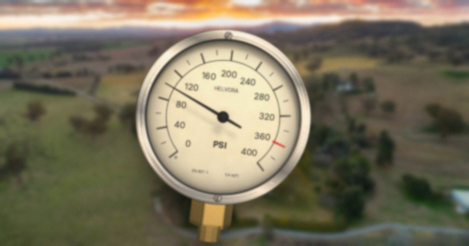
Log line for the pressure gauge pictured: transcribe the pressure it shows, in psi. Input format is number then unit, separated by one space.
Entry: 100 psi
